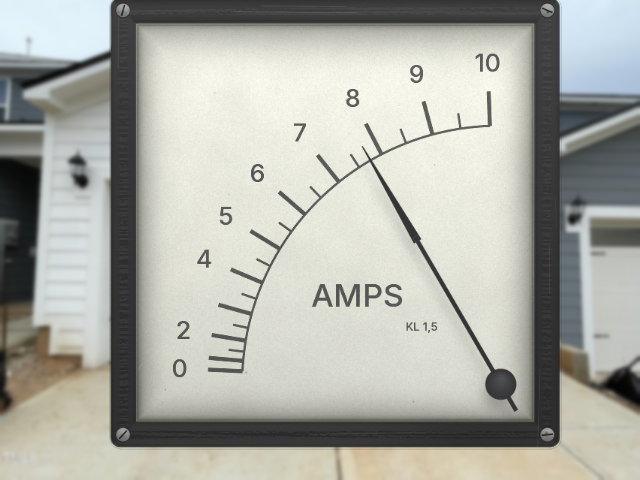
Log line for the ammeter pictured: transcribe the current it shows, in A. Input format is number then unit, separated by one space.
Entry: 7.75 A
